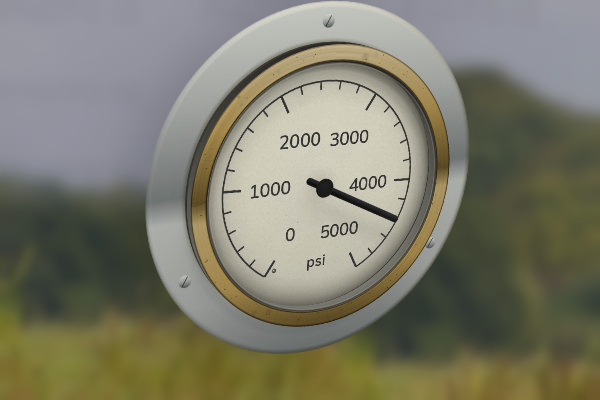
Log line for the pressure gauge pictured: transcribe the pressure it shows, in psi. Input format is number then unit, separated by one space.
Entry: 4400 psi
